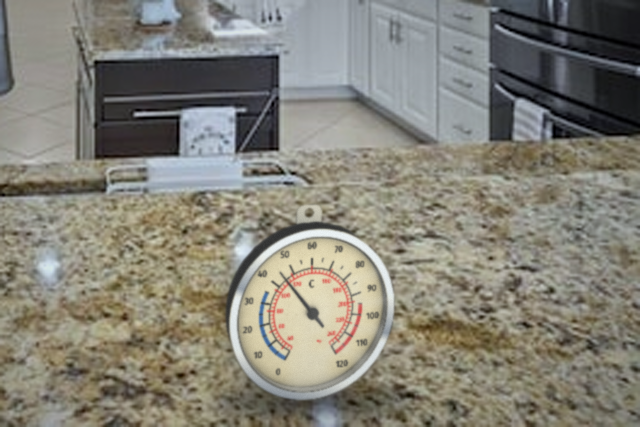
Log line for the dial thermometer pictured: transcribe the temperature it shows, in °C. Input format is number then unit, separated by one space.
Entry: 45 °C
